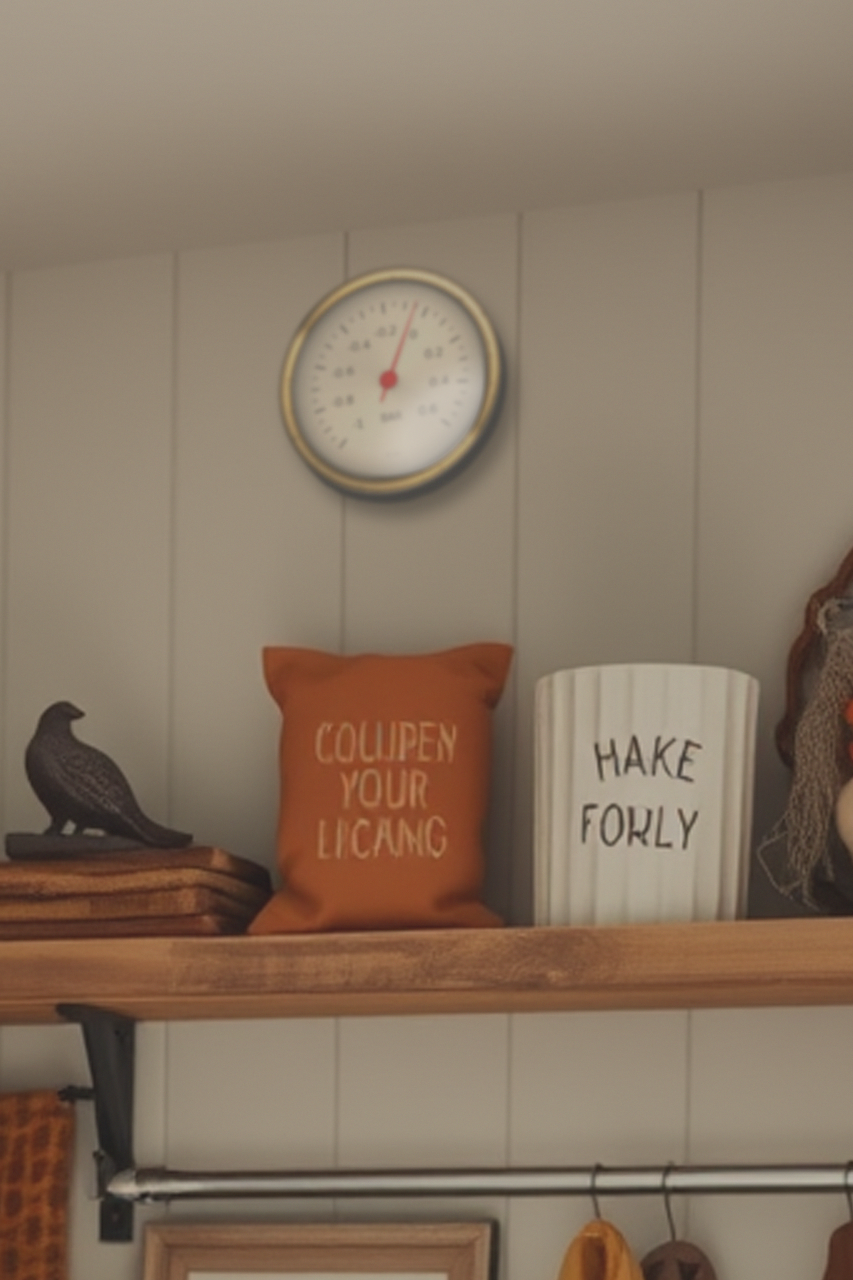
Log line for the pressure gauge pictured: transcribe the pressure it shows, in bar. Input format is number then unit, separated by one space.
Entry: -0.05 bar
